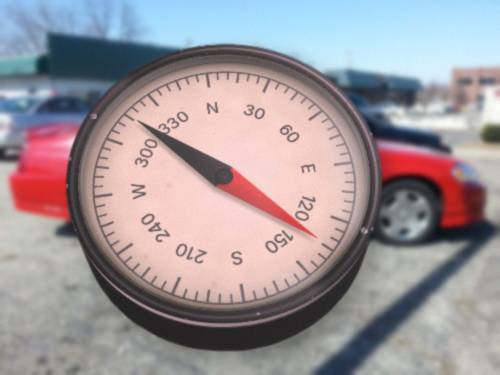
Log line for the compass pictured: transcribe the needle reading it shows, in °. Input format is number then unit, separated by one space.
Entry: 135 °
